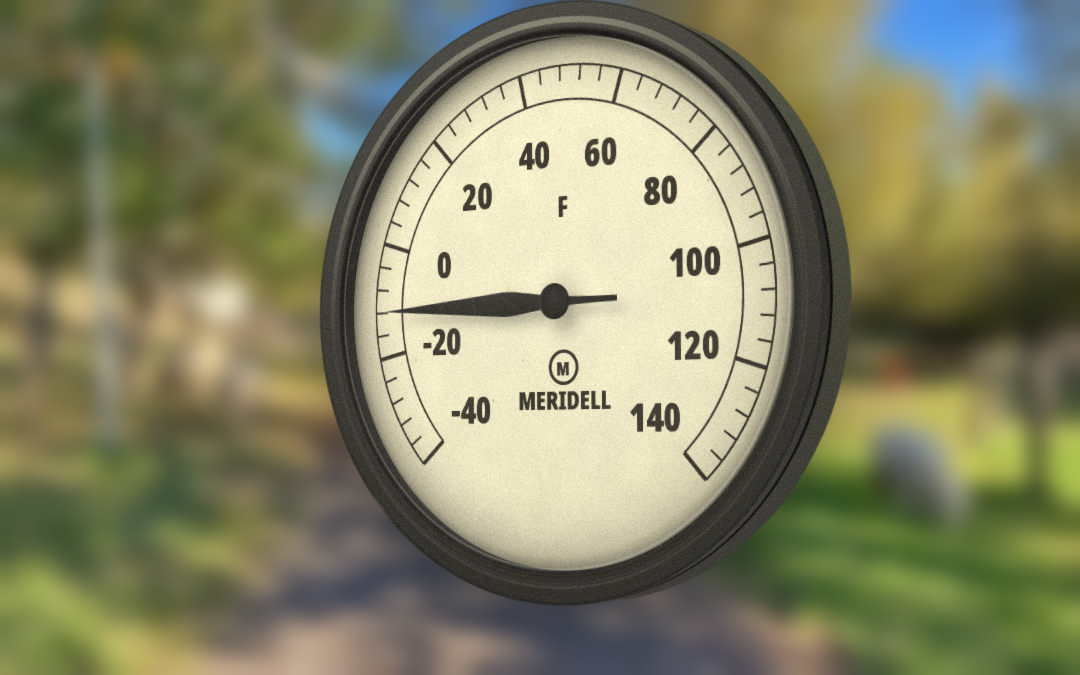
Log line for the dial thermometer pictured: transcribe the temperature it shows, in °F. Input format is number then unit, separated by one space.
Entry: -12 °F
